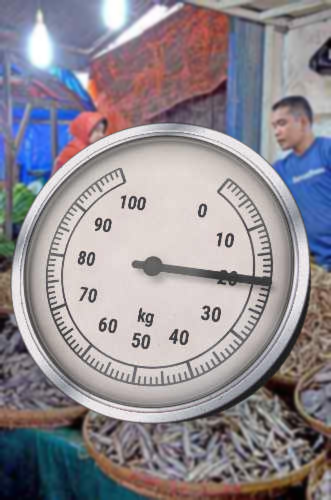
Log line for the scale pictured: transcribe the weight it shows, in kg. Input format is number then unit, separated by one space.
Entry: 20 kg
